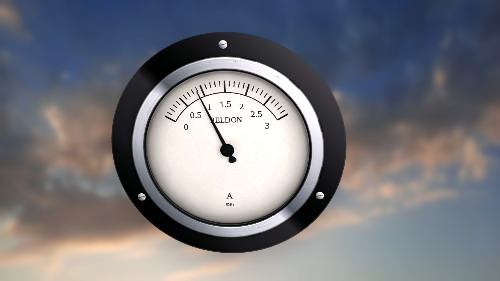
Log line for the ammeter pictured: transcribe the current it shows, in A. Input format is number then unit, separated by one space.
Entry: 0.9 A
